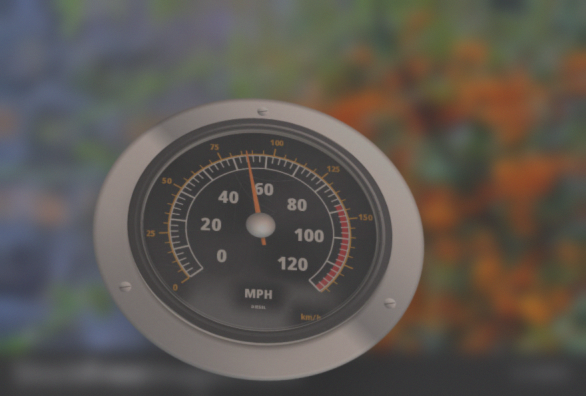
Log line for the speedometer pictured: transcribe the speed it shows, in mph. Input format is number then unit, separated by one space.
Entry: 54 mph
